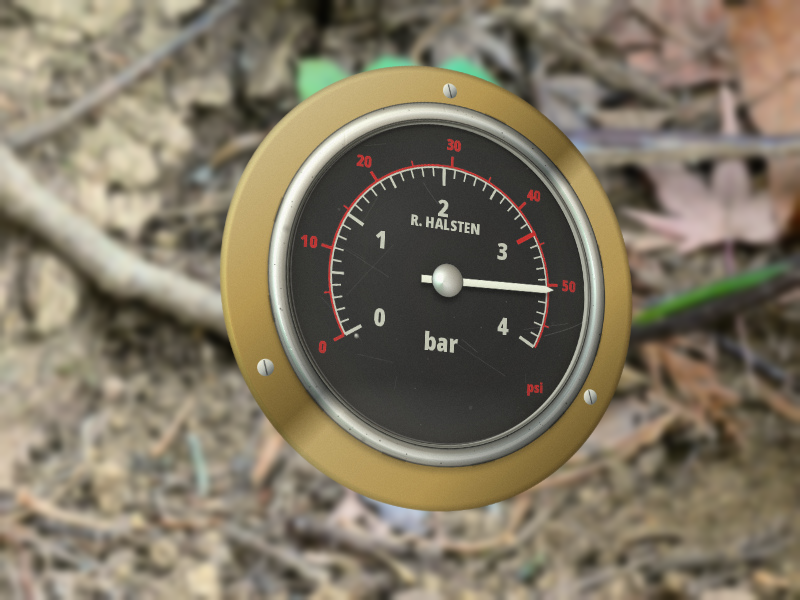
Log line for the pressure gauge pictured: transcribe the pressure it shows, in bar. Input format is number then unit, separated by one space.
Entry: 3.5 bar
